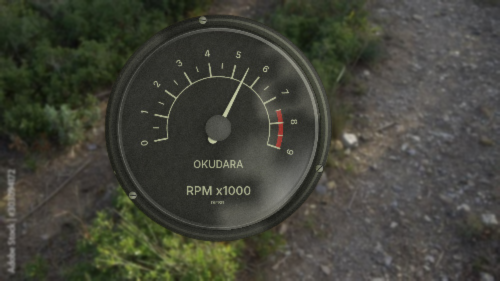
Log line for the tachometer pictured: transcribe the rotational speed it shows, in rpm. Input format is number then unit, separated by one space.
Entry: 5500 rpm
